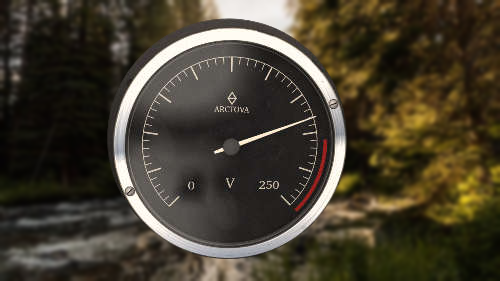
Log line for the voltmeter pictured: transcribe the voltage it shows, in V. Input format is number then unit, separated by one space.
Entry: 190 V
